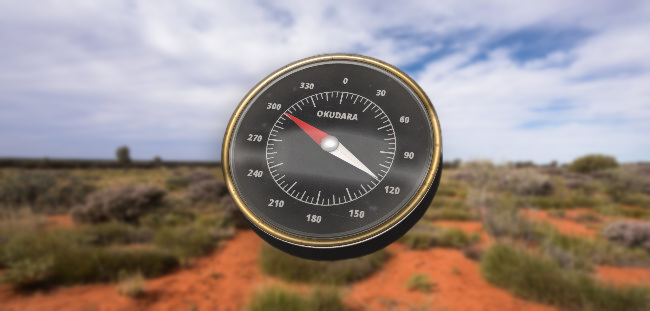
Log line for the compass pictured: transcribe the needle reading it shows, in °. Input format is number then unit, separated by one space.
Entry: 300 °
